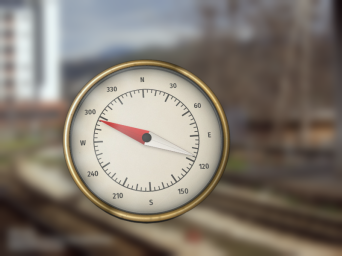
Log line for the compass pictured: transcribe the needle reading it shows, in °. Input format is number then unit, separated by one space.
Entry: 295 °
